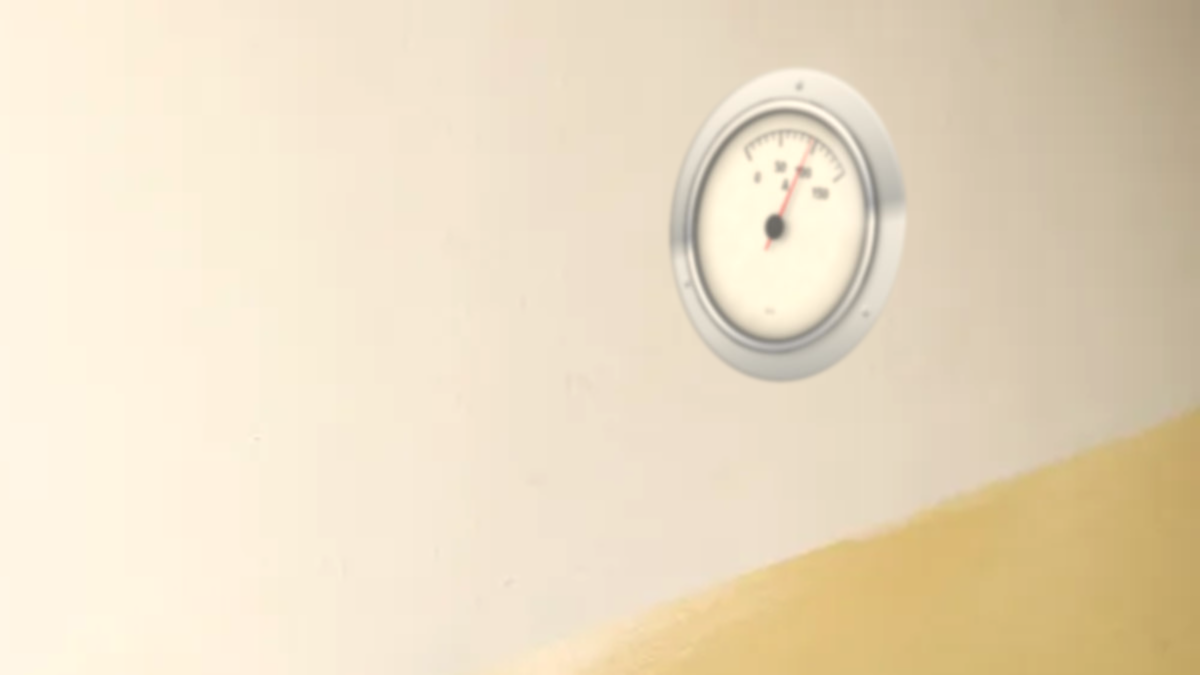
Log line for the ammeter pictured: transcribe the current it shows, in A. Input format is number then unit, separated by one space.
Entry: 100 A
